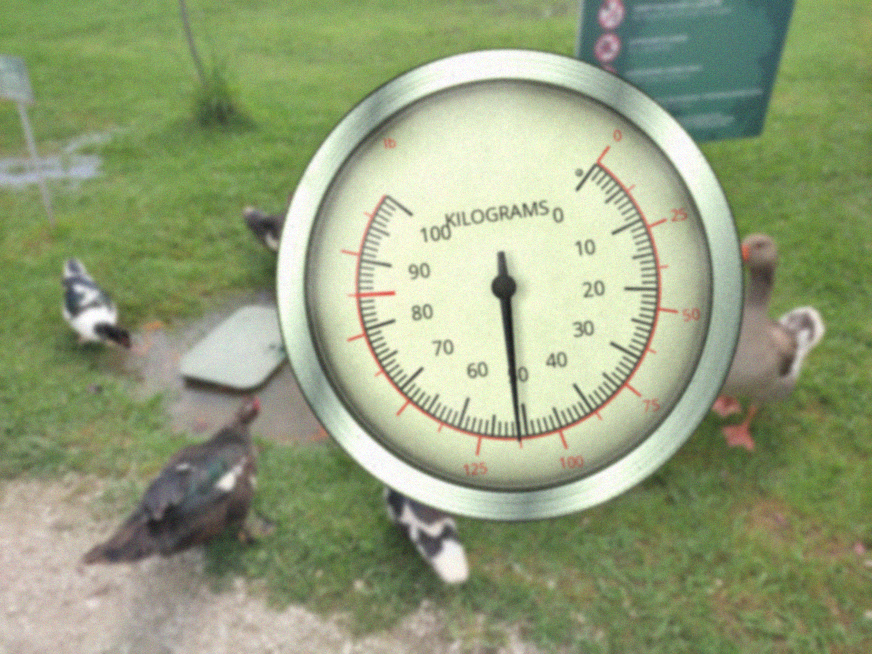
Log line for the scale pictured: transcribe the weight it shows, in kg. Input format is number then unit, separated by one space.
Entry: 51 kg
